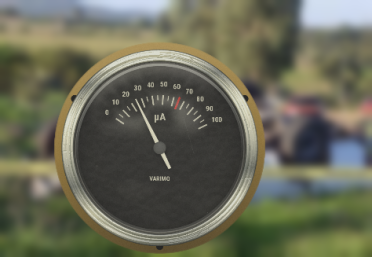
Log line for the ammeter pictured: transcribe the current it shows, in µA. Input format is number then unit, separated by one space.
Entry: 25 µA
